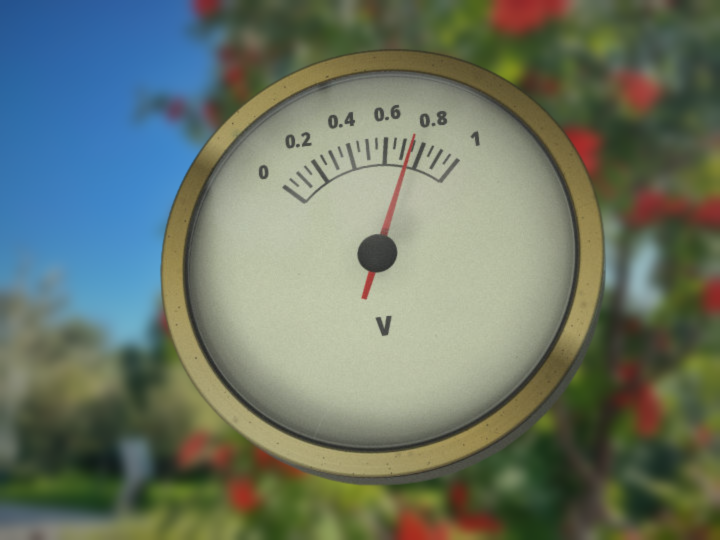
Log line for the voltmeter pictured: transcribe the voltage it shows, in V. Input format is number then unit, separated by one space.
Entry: 0.75 V
